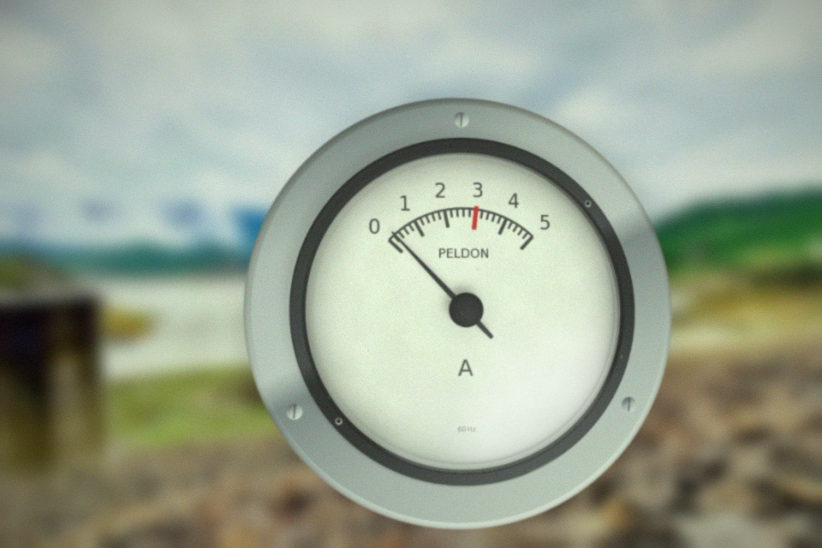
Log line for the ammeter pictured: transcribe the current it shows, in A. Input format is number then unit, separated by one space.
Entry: 0.2 A
